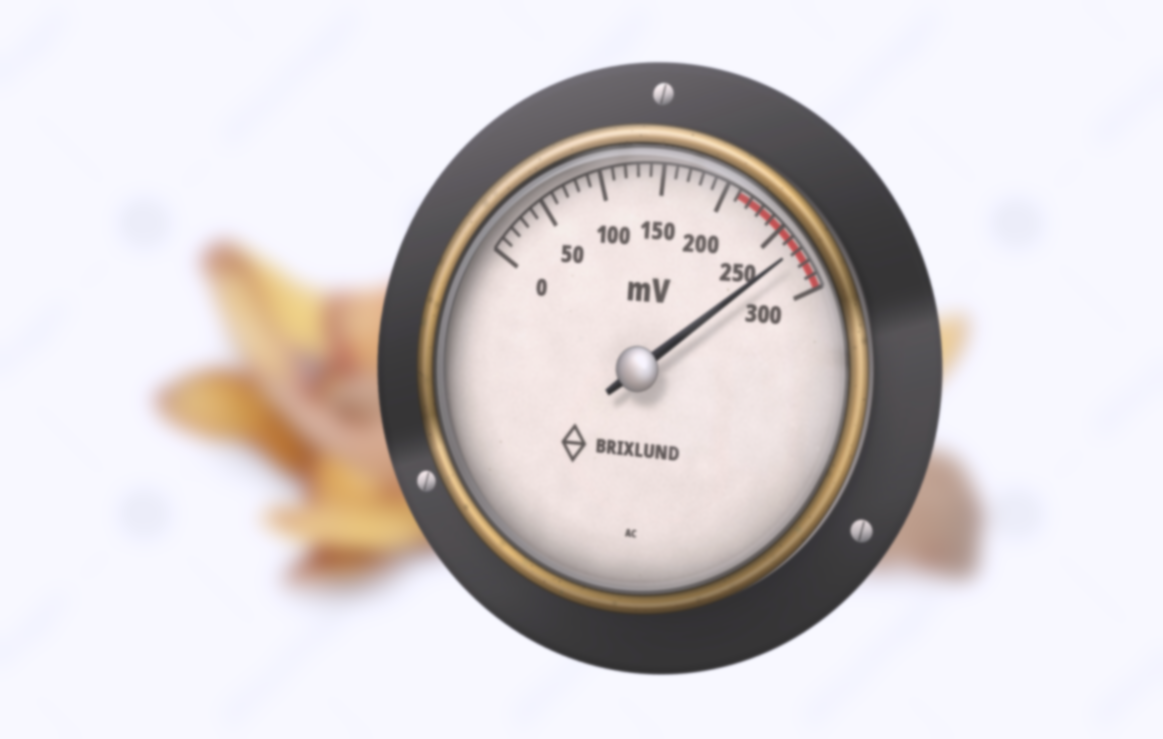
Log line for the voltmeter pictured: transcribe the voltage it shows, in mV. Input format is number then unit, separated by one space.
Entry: 270 mV
